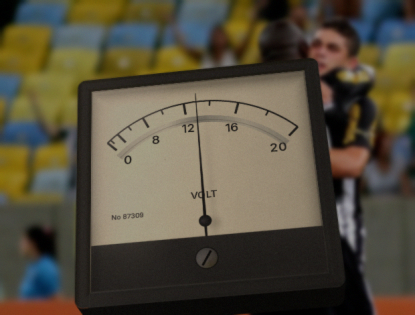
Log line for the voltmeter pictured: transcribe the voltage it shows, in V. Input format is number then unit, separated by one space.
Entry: 13 V
